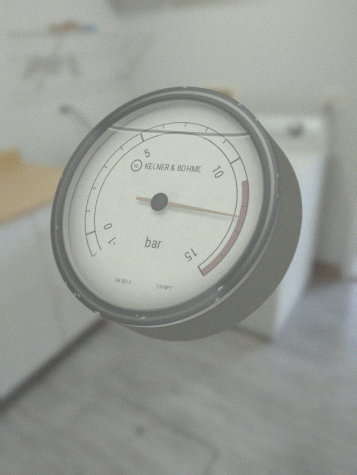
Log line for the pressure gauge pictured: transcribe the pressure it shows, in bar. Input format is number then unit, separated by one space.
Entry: 12.5 bar
